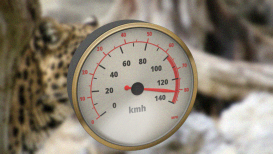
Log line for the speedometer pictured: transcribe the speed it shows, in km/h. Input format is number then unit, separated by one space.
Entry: 130 km/h
